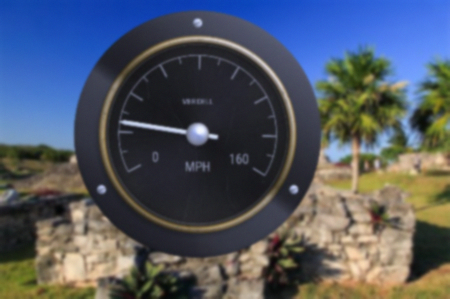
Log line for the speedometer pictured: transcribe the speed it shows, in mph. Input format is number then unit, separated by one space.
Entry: 25 mph
